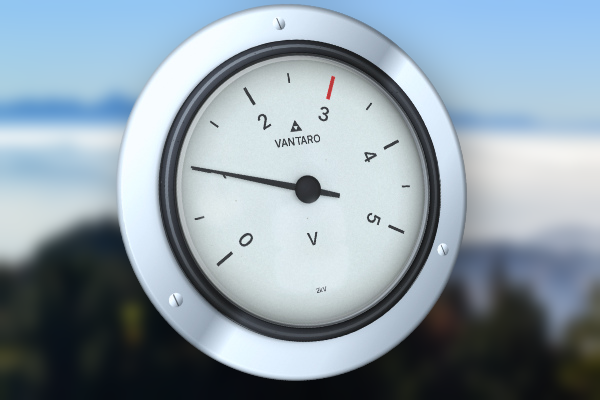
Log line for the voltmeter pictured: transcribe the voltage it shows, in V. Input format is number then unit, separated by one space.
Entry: 1 V
